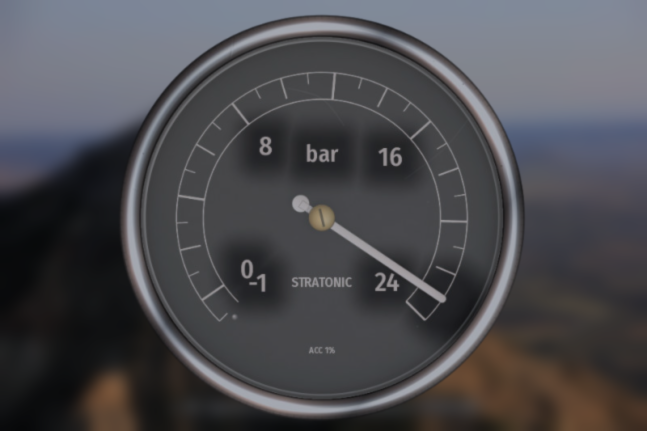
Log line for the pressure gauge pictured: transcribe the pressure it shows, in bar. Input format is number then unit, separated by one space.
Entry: 23 bar
